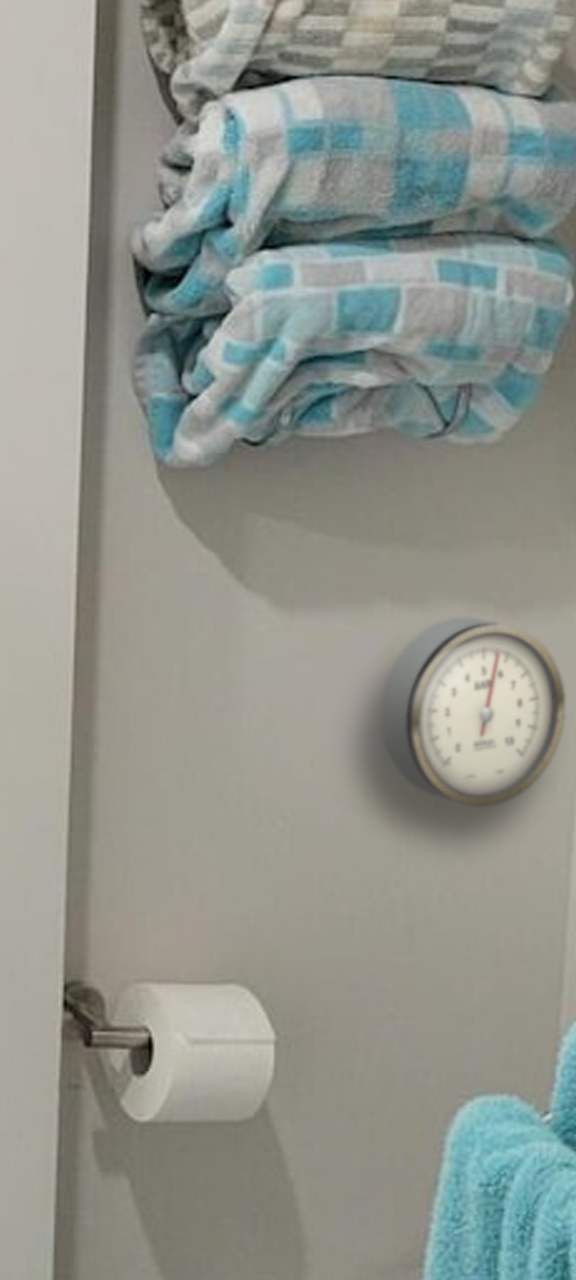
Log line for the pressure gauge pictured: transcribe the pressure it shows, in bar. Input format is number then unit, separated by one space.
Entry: 5.5 bar
